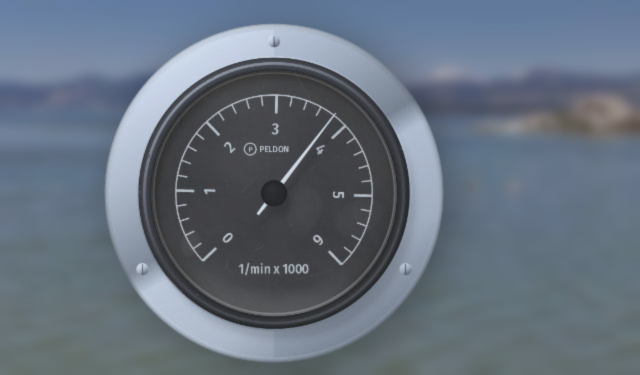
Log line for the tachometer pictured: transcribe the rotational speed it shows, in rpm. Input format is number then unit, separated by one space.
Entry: 3800 rpm
